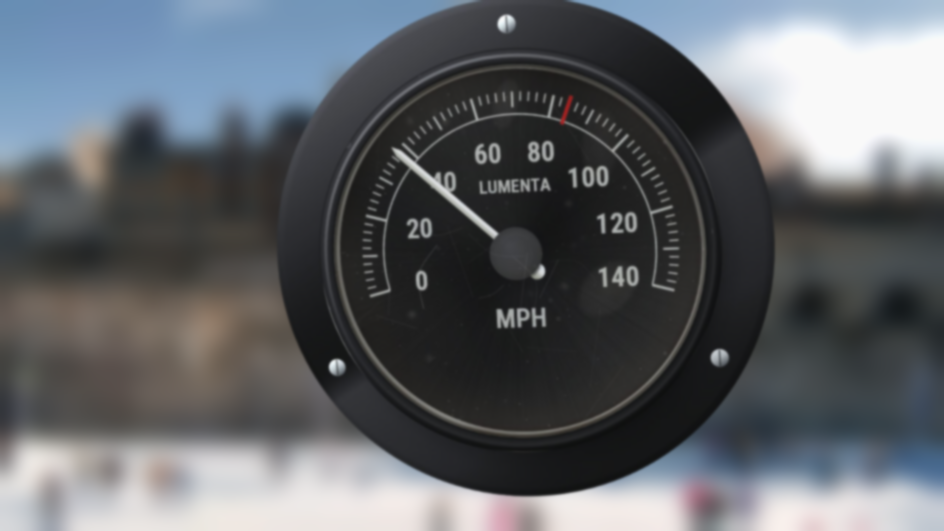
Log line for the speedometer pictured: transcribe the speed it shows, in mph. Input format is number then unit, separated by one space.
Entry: 38 mph
